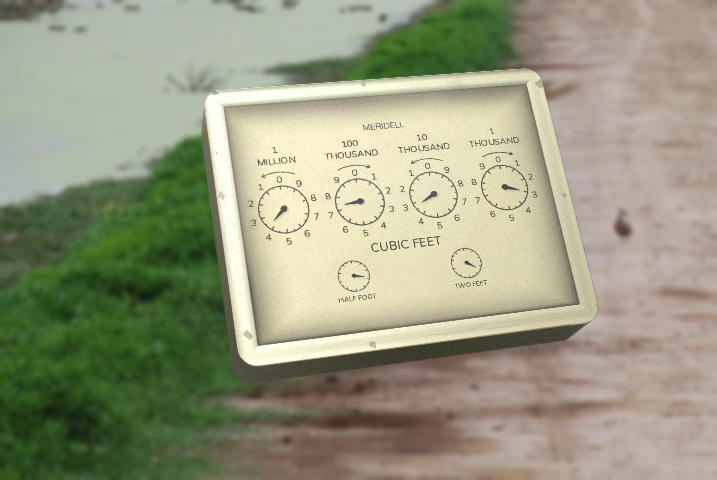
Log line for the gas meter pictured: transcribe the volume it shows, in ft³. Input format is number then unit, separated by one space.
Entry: 373300 ft³
